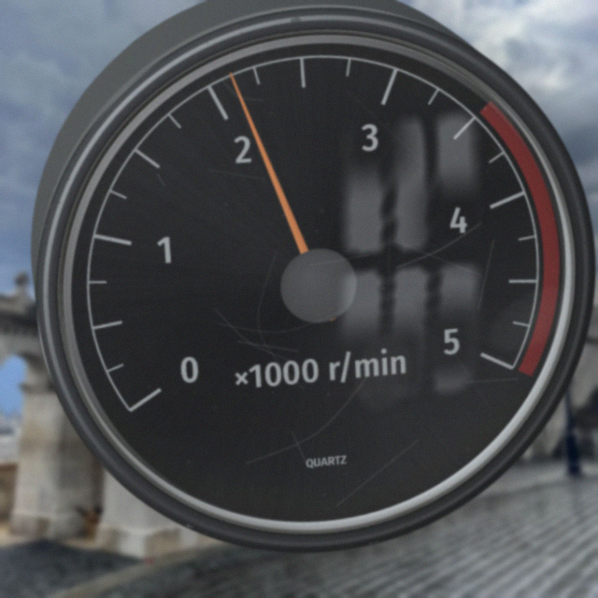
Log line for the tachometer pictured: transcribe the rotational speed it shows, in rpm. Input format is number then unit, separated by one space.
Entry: 2125 rpm
